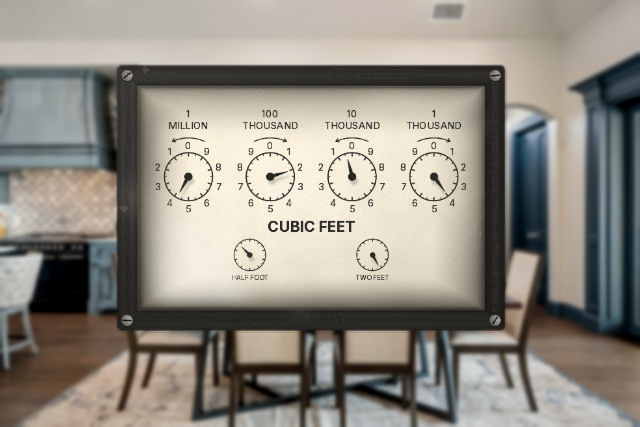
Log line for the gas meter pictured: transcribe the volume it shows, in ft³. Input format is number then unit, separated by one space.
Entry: 420400 ft³
